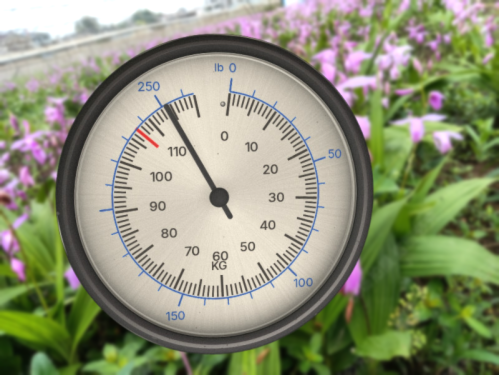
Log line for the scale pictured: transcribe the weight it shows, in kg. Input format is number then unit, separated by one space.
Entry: 114 kg
